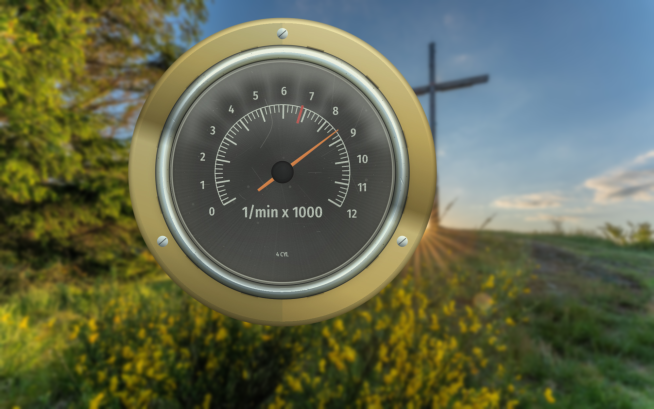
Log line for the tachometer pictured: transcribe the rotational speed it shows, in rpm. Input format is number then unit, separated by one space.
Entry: 8600 rpm
